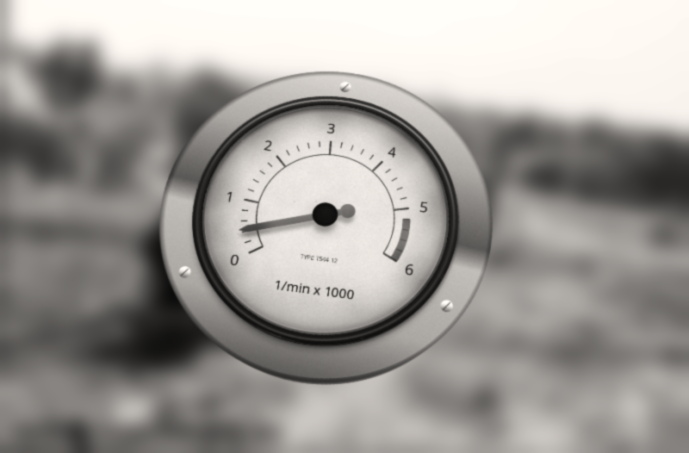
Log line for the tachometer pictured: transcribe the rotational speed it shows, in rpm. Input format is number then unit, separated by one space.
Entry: 400 rpm
